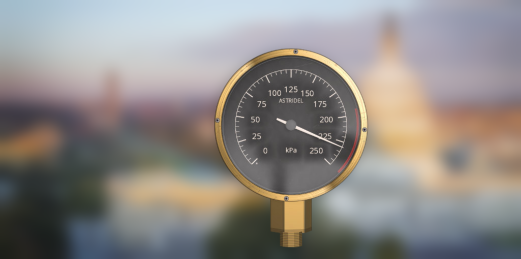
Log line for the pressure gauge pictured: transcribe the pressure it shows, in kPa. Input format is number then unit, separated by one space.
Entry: 230 kPa
